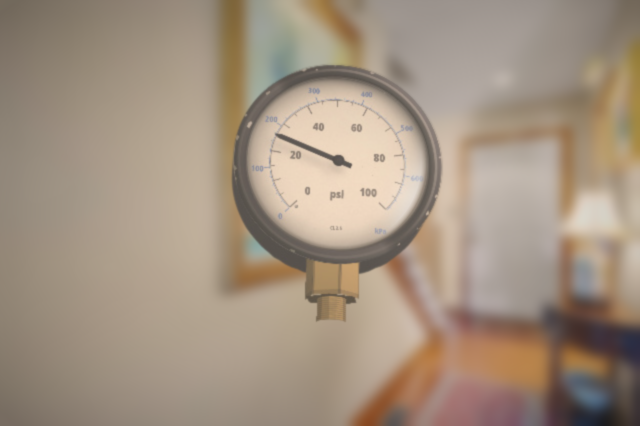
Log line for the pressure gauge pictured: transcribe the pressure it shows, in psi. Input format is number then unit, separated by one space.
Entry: 25 psi
